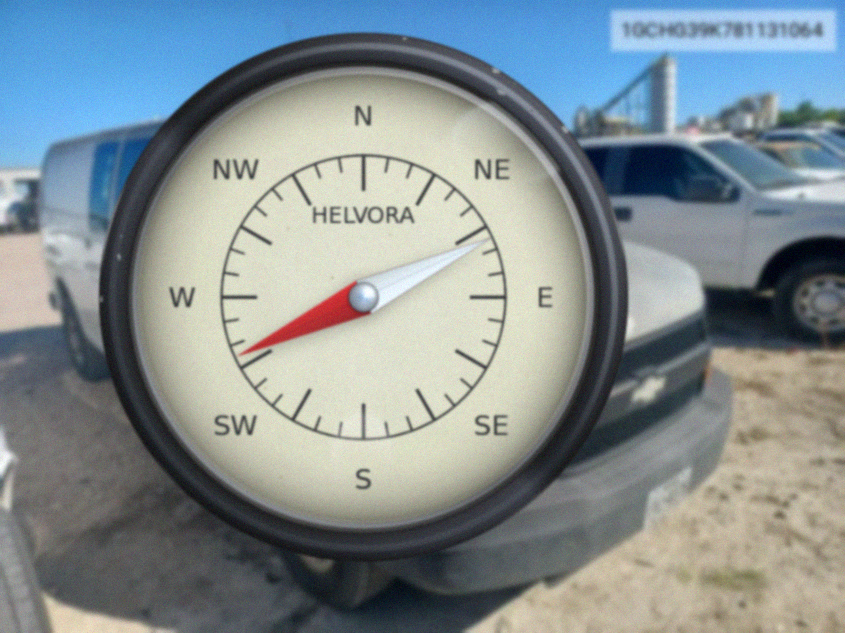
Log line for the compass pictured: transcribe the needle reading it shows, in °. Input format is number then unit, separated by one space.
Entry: 245 °
